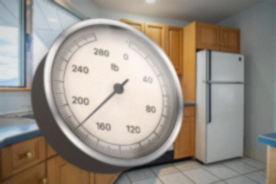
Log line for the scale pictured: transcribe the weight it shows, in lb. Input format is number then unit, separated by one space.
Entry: 180 lb
